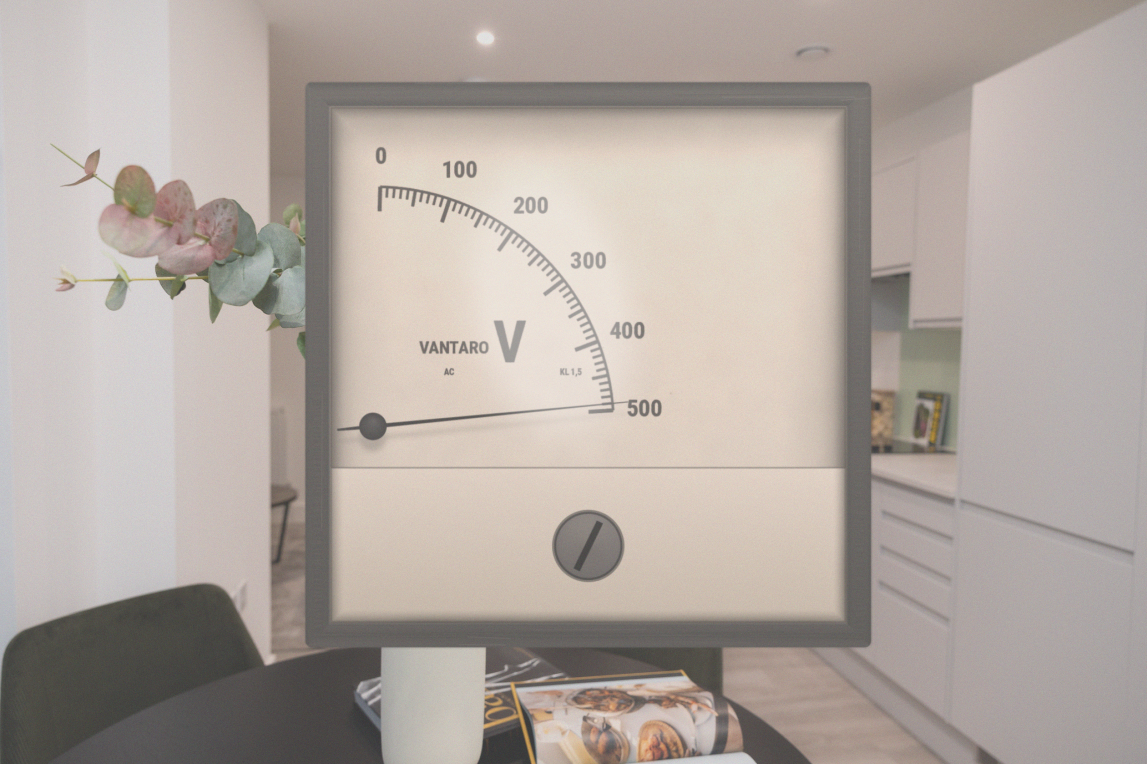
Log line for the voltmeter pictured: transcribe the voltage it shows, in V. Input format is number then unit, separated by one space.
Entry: 490 V
